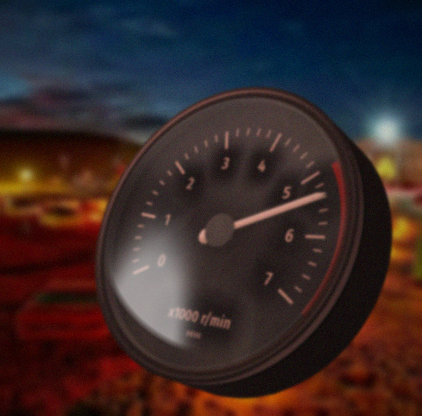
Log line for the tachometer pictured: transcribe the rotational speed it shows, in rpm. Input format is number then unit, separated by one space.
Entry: 5400 rpm
